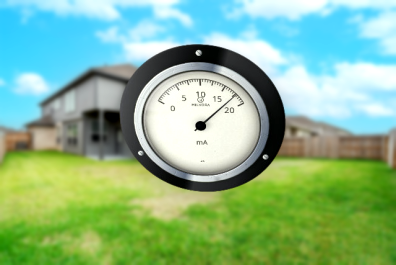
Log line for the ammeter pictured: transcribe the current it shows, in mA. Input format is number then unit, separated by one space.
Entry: 17.5 mA
